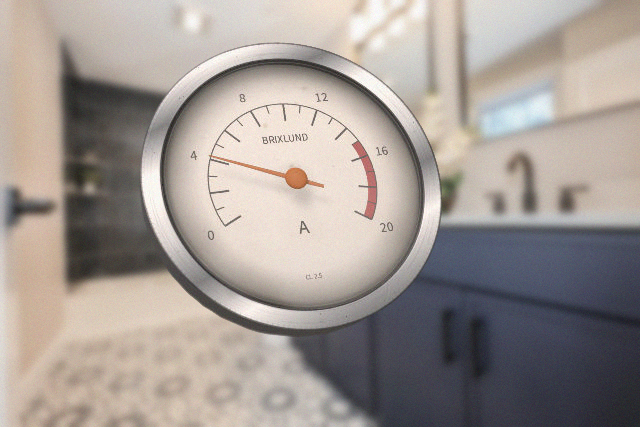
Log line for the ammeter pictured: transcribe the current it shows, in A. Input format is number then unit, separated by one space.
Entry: 4 A
